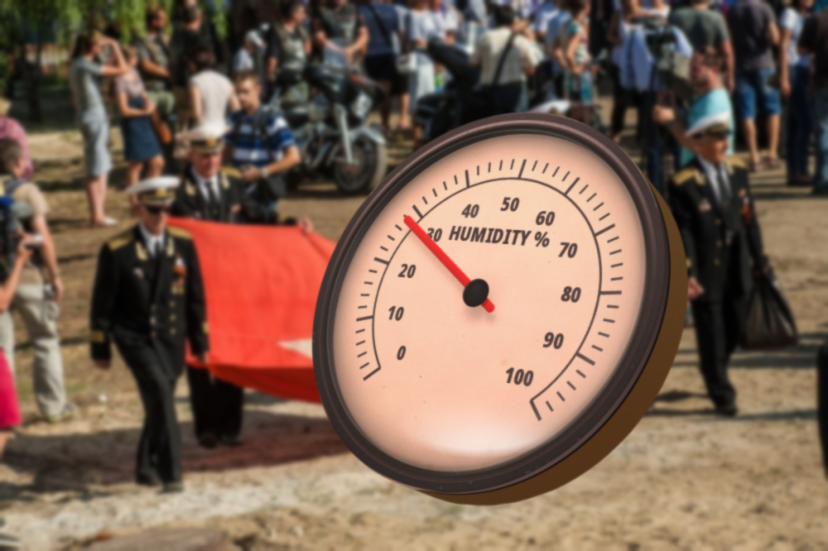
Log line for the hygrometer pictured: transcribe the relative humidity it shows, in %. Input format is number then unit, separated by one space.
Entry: 28 %
